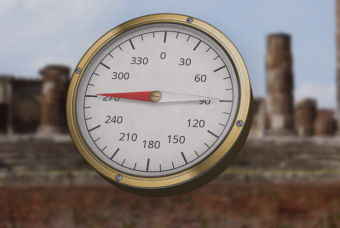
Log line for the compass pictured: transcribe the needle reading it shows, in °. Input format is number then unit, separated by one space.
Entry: 270 °
